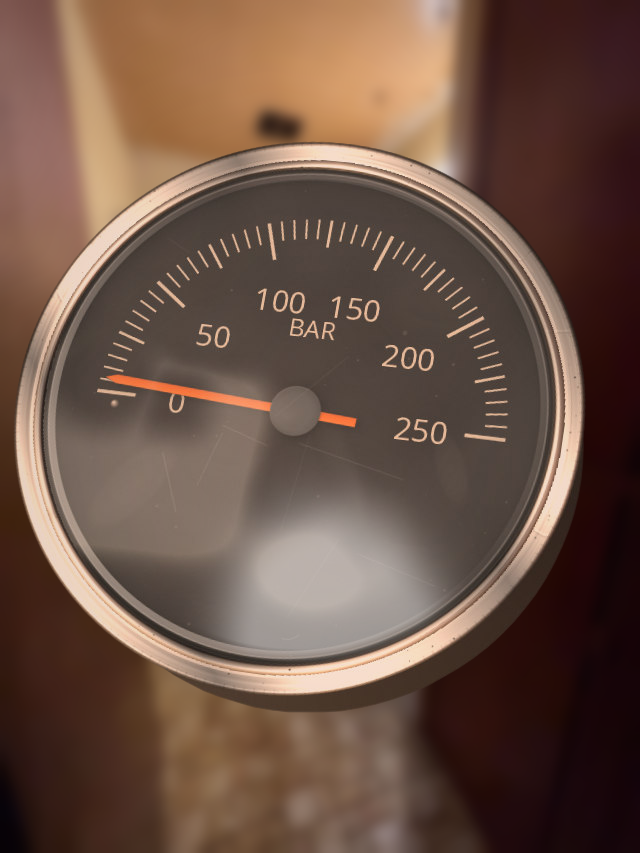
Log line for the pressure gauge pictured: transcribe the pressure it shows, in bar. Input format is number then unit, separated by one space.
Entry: 5 bar
